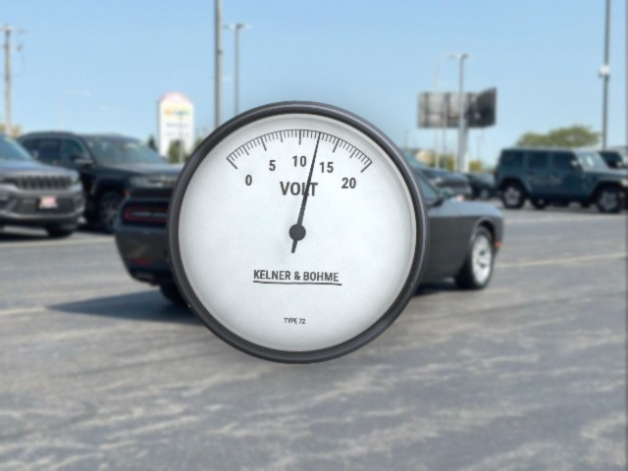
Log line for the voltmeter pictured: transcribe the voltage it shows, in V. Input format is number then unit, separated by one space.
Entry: 12.5 V
